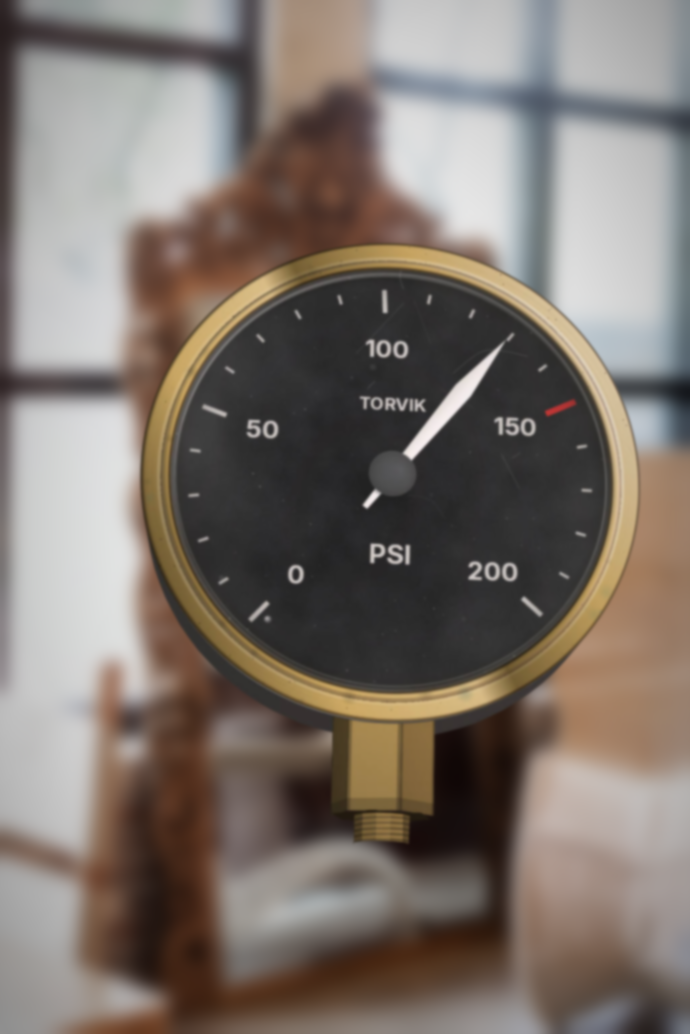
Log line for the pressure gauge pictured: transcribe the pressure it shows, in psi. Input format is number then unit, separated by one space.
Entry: 130 psi
